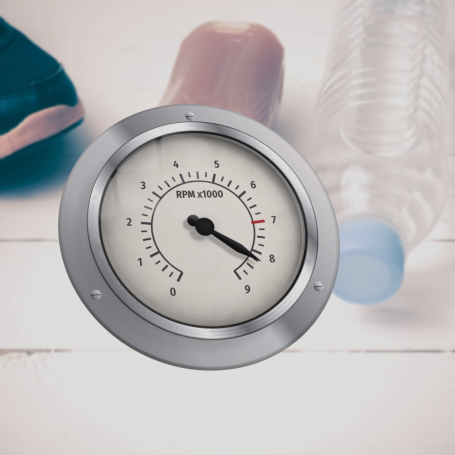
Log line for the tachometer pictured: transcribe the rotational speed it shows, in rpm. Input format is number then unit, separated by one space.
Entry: 8250 rpm
